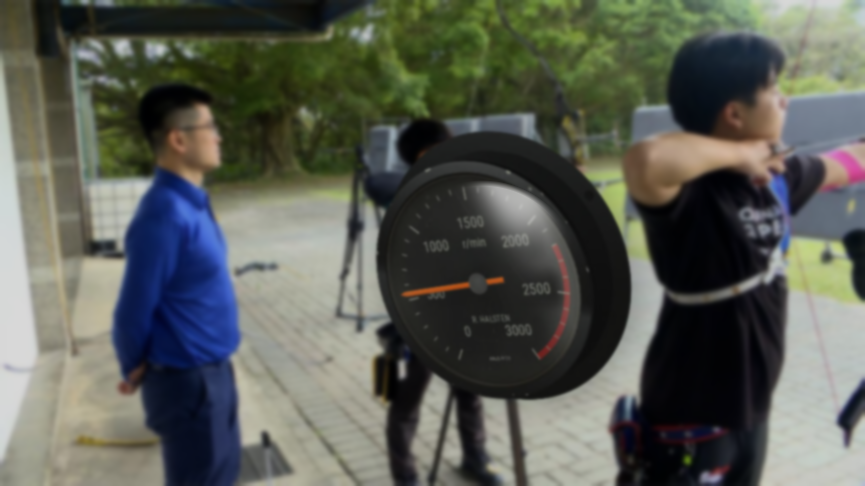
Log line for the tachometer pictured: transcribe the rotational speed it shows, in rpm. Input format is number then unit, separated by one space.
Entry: 550 rpm
